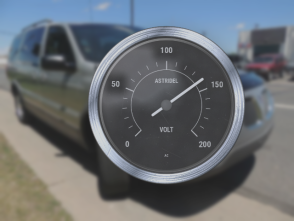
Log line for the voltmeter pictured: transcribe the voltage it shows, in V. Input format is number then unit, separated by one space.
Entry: 140 V
